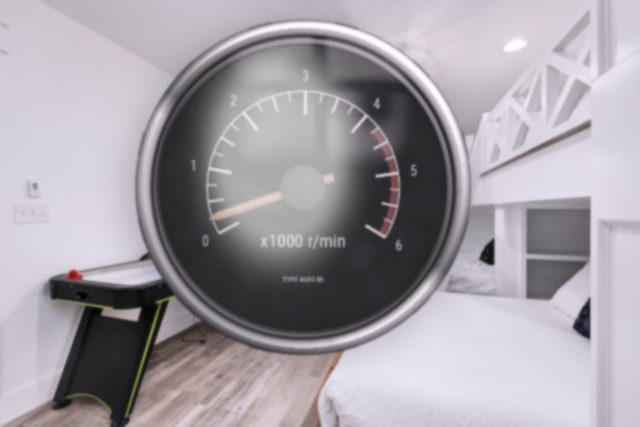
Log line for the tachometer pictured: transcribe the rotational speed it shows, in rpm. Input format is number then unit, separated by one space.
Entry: 250 rpm
